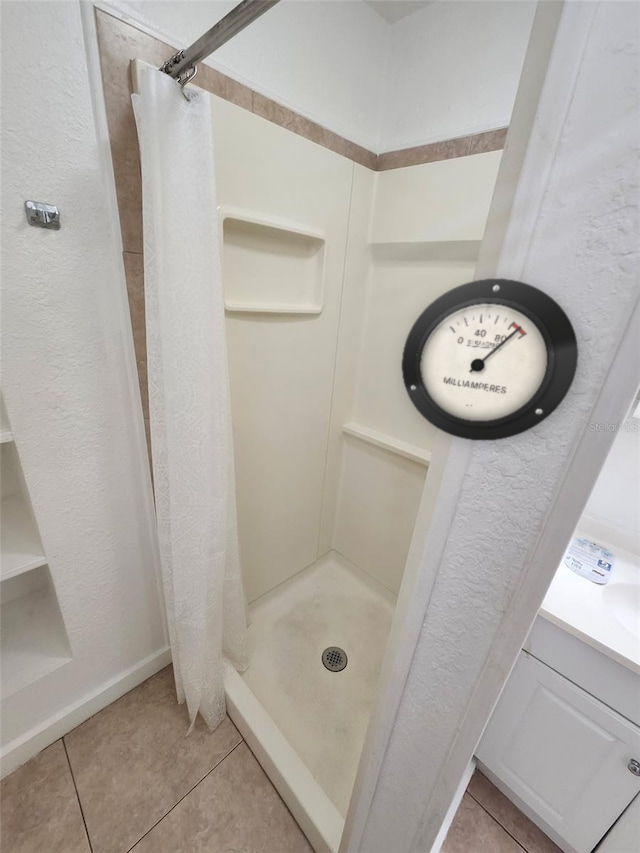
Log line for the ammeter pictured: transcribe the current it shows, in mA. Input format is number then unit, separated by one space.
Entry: 90 mA
